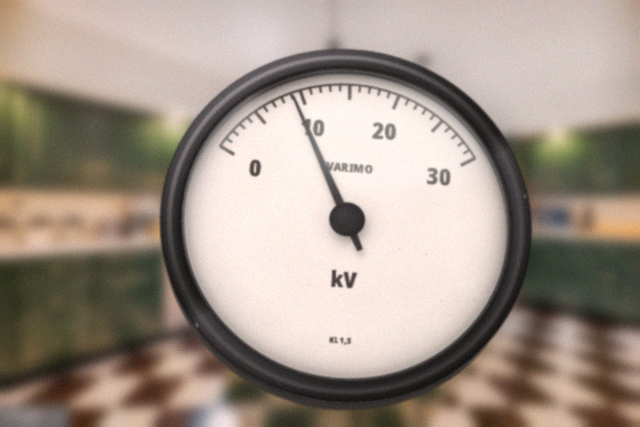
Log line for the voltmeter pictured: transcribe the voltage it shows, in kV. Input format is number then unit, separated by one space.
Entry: 9 kV
